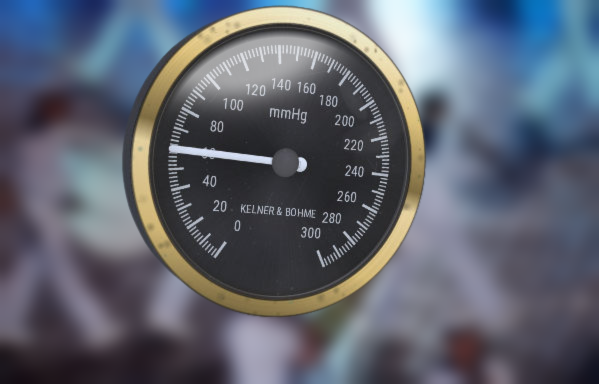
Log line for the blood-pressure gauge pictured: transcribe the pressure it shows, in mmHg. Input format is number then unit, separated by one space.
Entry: 60 mmHg
